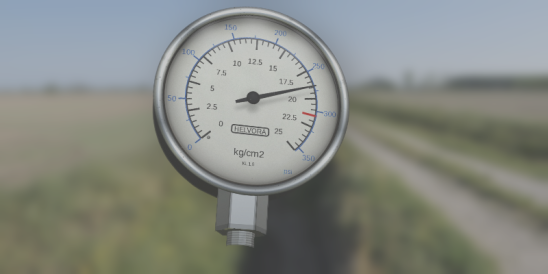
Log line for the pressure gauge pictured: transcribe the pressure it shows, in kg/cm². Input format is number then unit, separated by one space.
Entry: 19 kg/cm²
